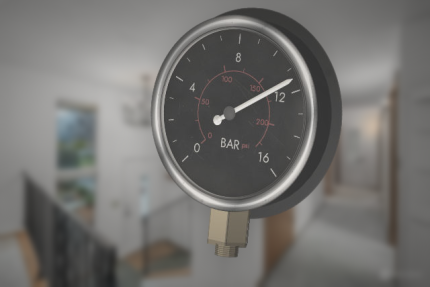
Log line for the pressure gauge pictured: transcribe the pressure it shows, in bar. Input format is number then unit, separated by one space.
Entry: 11.5 bar
